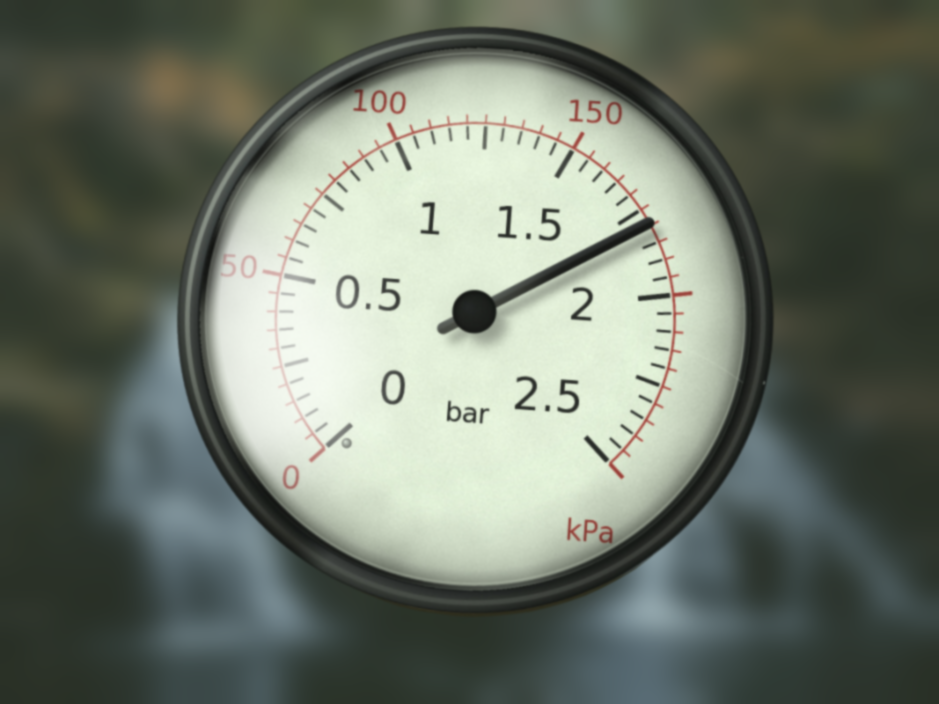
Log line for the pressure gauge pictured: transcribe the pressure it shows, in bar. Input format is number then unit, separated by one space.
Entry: 1.8 bar
